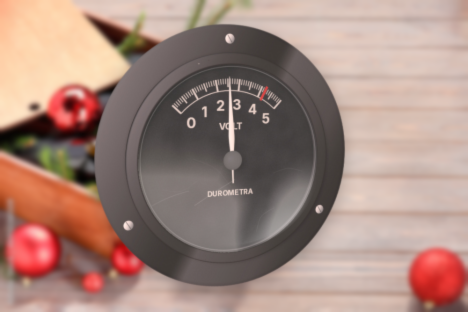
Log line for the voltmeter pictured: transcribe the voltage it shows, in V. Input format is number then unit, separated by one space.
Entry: 2.5 V
